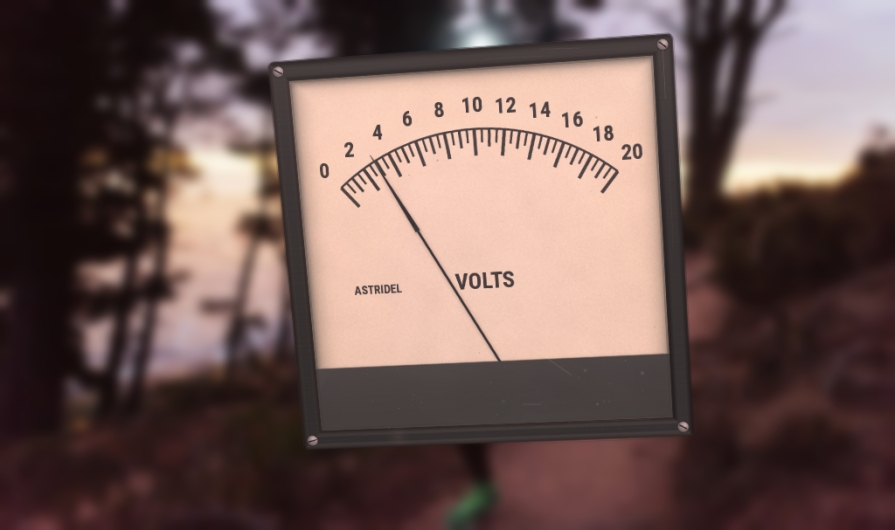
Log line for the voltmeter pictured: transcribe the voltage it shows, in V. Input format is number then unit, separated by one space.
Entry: 3 V
